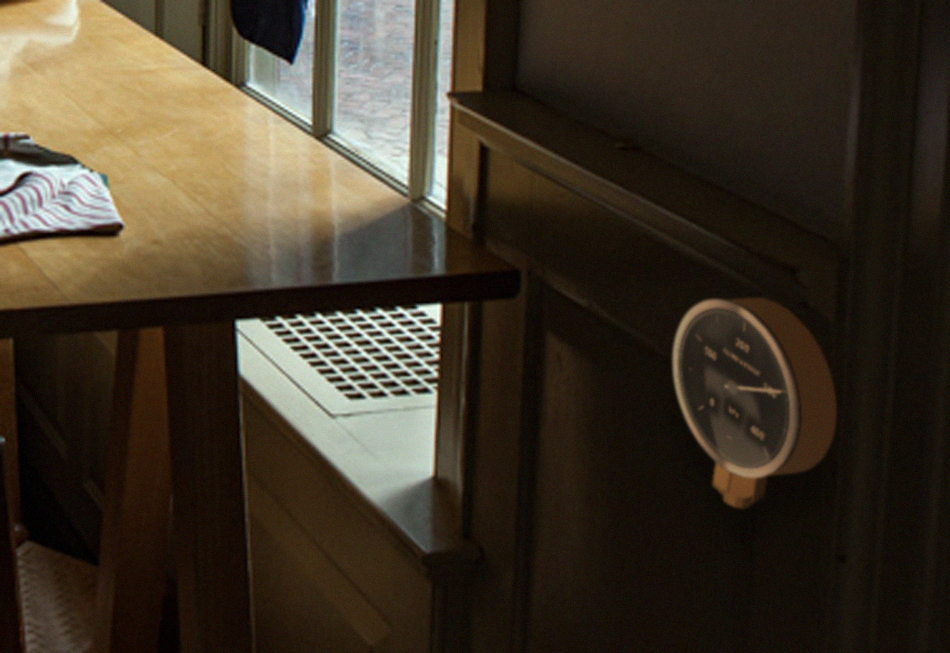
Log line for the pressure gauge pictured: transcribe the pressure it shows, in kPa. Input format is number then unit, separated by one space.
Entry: 300 kPa
